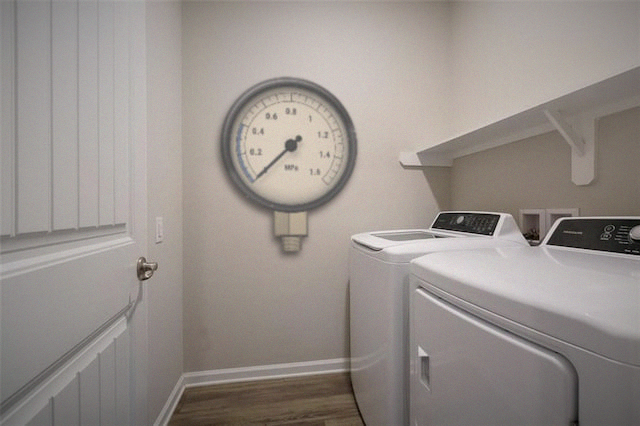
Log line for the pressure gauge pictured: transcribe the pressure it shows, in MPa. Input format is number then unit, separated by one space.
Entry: 0 MPa
